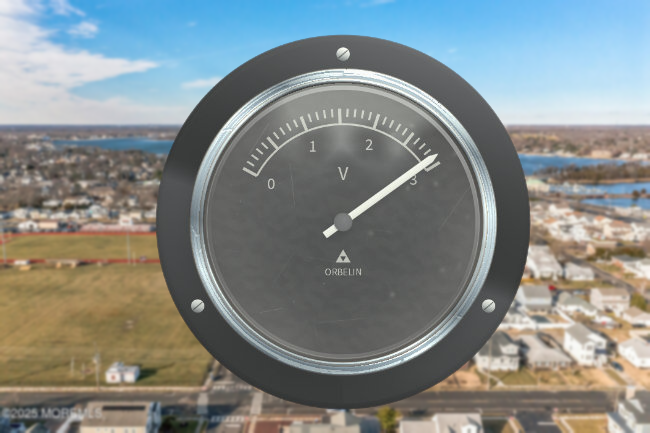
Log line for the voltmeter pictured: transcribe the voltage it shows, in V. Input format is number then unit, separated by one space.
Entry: 2.9 V
